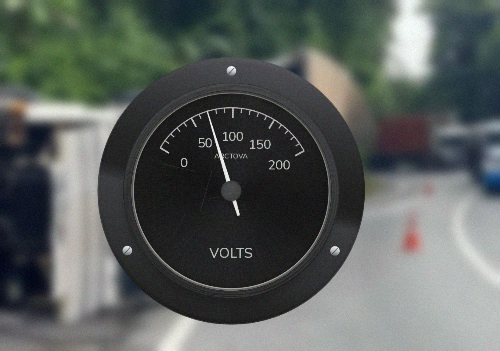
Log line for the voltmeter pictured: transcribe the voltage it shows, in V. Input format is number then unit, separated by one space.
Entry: 70 V
